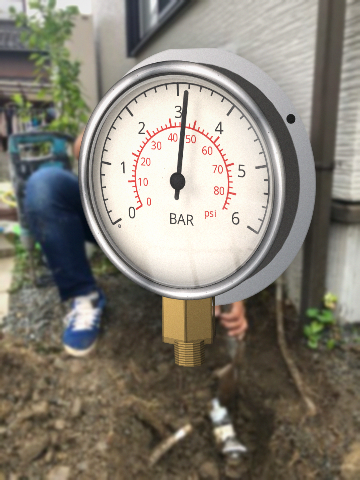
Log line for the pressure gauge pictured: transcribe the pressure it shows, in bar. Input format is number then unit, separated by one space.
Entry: 3.2 bar
